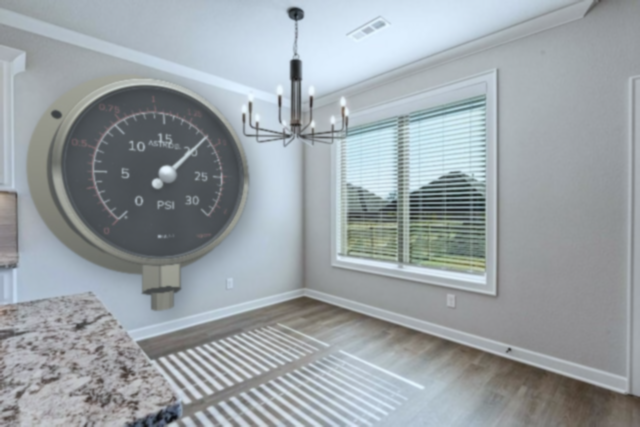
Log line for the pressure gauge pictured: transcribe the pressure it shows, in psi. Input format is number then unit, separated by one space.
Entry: 20 psi
